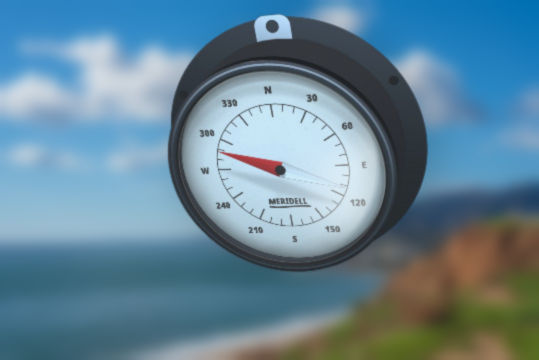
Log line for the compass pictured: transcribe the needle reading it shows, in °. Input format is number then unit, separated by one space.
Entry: 290 °
